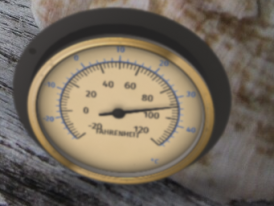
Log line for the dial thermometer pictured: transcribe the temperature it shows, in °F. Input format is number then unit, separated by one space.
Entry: 90 °F
